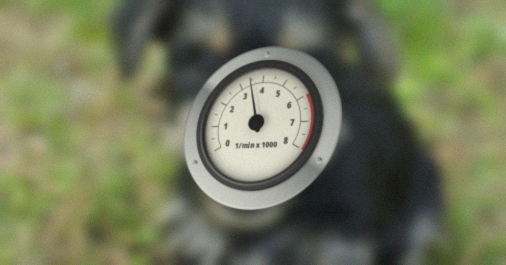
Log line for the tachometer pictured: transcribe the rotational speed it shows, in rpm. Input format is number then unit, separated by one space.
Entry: 3500 rpm
